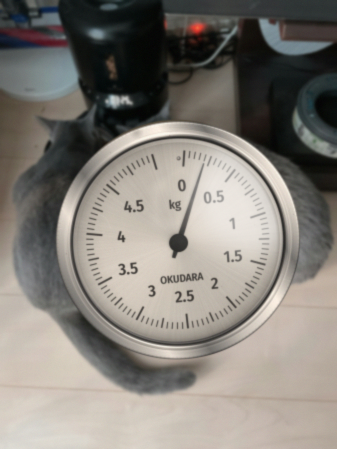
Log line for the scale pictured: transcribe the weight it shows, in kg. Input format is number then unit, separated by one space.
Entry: 0.2 kg
